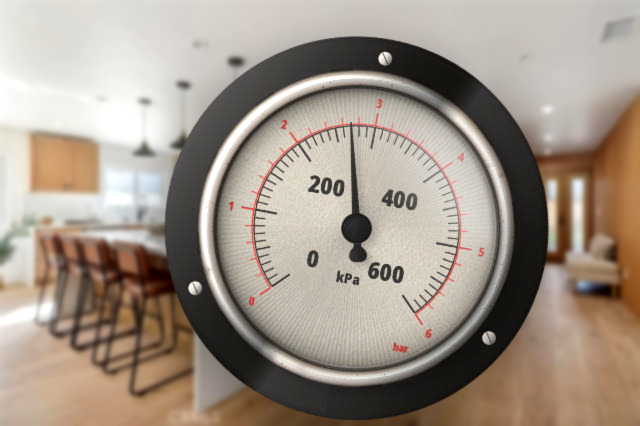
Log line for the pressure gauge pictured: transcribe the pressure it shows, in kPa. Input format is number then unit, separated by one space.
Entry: 270 kPa
